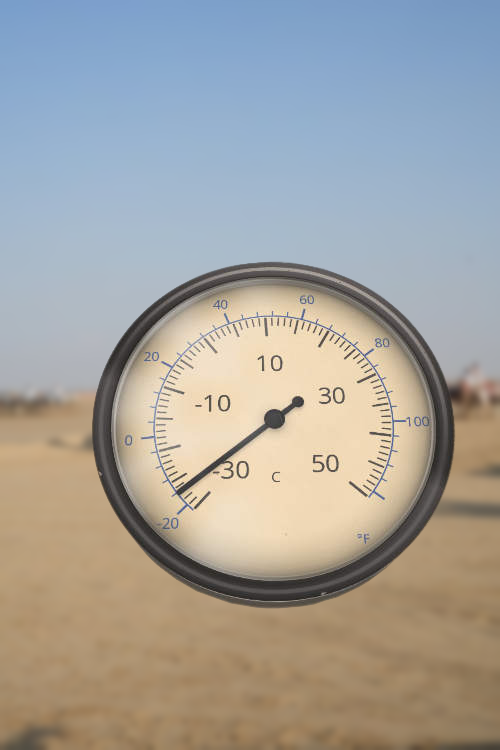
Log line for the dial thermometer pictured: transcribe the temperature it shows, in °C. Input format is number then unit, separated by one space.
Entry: -27 °C
